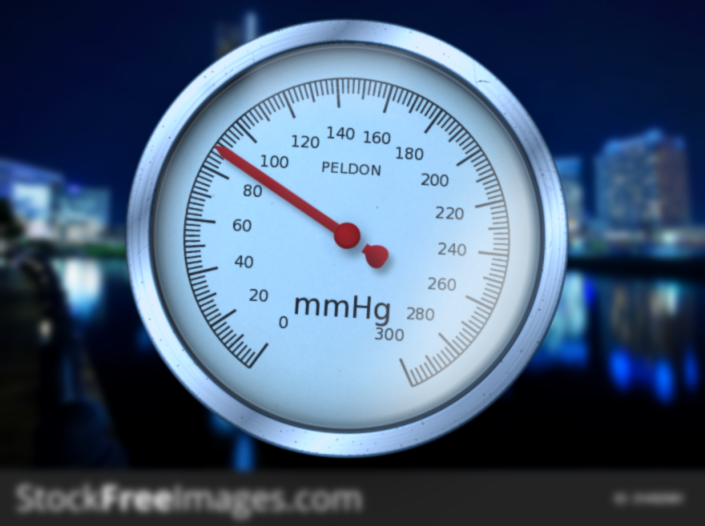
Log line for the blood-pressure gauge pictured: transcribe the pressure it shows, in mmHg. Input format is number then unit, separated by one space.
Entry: 88 mmHg
